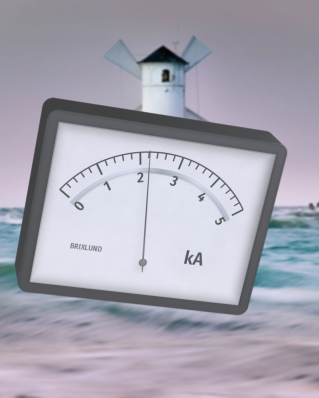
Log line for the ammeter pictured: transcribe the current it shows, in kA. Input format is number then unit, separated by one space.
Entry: 2.2 kA
